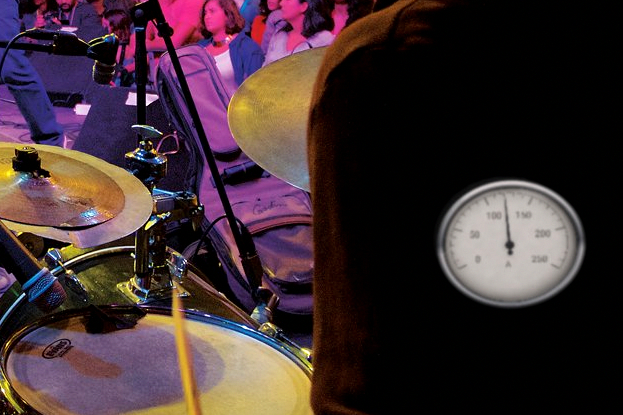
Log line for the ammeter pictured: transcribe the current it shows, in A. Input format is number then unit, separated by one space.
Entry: 120 A
